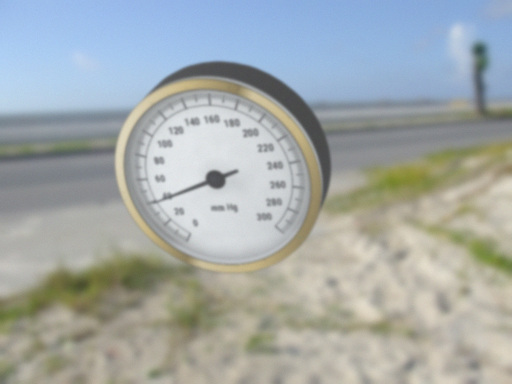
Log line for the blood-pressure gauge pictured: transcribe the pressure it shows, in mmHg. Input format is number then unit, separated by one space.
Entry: 40 mmHg
